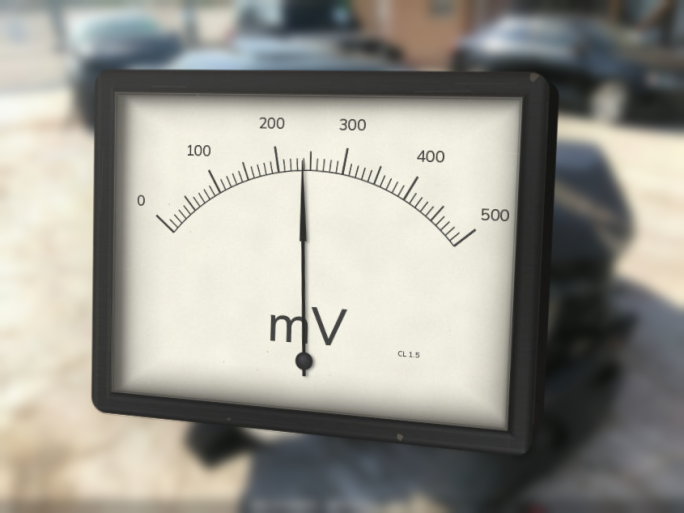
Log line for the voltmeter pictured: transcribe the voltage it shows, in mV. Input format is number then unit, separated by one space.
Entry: 240 mV
